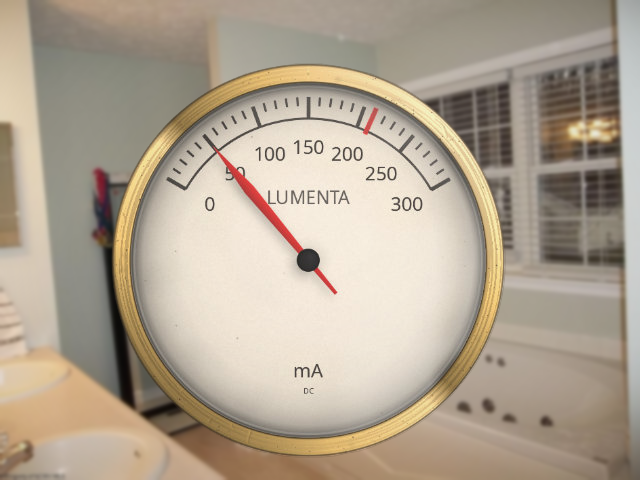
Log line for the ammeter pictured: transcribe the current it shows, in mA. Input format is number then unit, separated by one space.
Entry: 50 mA
